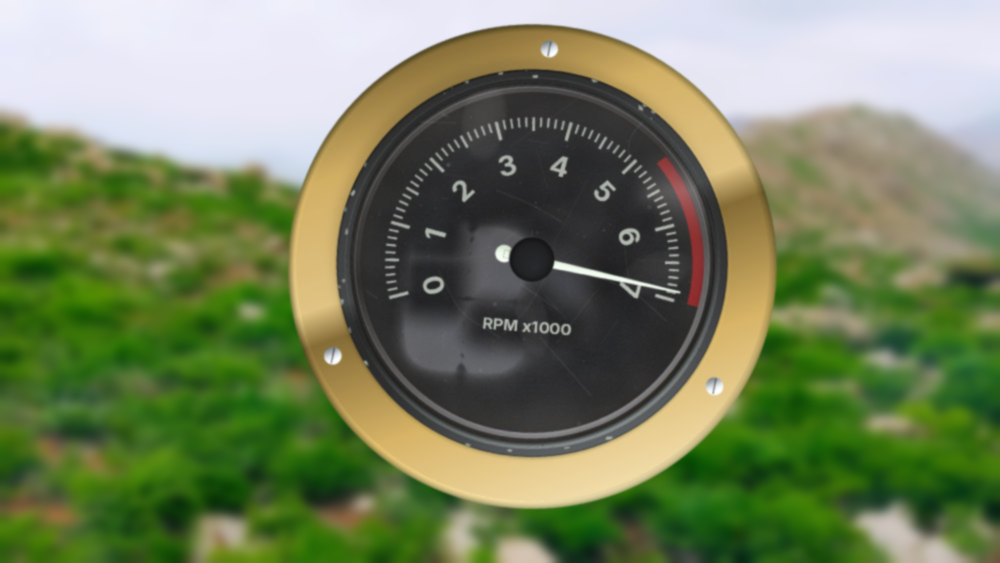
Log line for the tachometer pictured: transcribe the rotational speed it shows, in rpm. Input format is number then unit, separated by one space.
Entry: 6900 rpm
